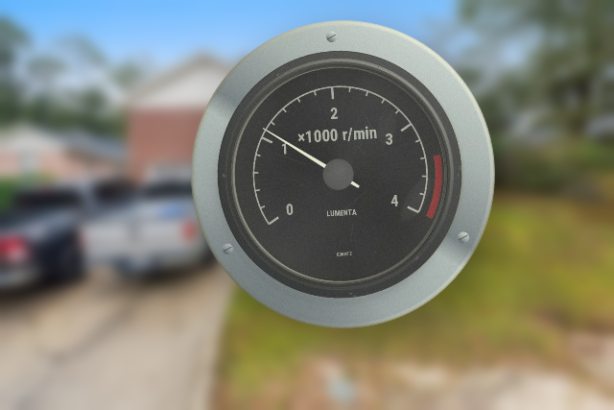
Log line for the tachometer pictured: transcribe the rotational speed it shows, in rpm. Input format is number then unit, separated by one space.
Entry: 1100 rpm
